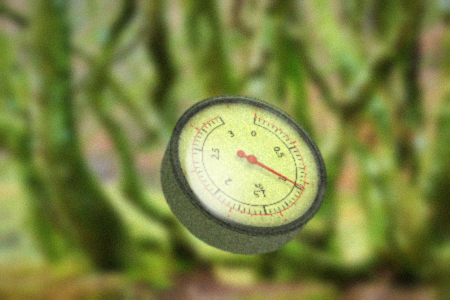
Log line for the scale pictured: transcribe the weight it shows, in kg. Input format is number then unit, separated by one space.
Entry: 1 kg
